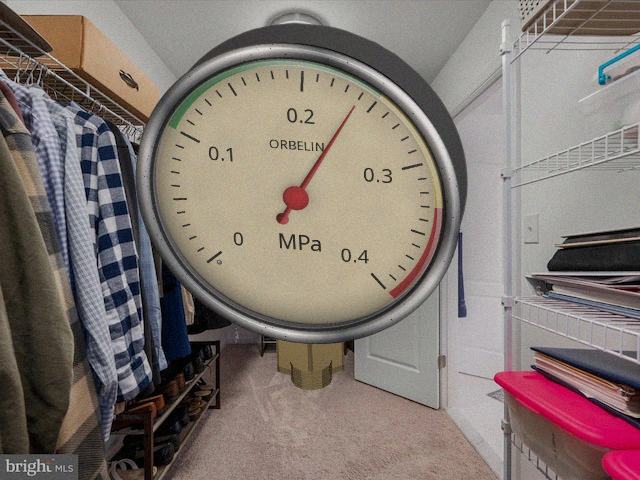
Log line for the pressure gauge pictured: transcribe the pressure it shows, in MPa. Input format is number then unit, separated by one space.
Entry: 0.24 MPa
